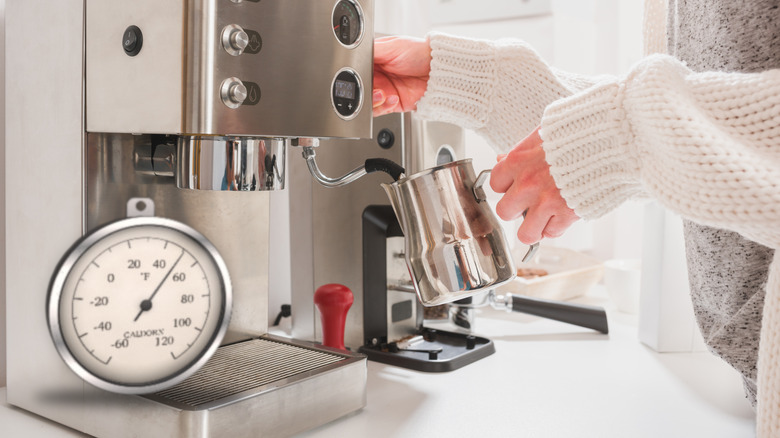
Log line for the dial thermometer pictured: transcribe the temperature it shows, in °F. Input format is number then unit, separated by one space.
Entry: 50 °F
